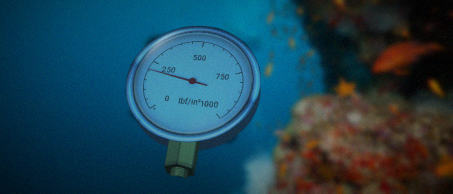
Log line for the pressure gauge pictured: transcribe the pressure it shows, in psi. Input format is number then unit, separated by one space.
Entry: 200 psi
